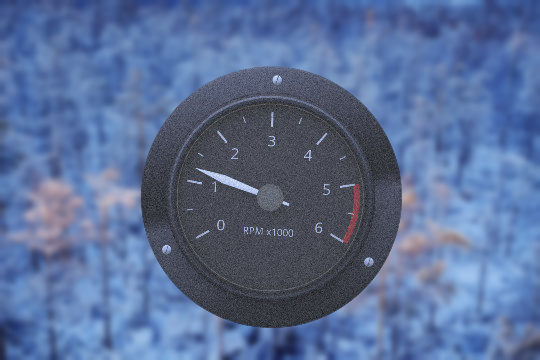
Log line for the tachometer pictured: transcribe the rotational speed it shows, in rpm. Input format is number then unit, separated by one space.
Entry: 1250 rpm
